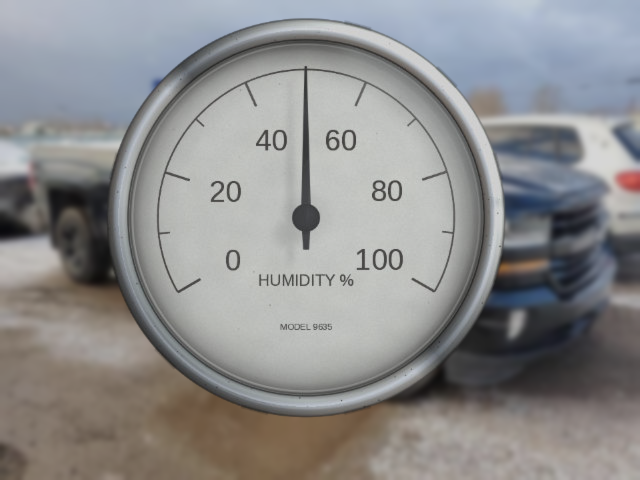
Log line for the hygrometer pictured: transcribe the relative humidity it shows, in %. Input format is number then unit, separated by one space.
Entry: 50 %
